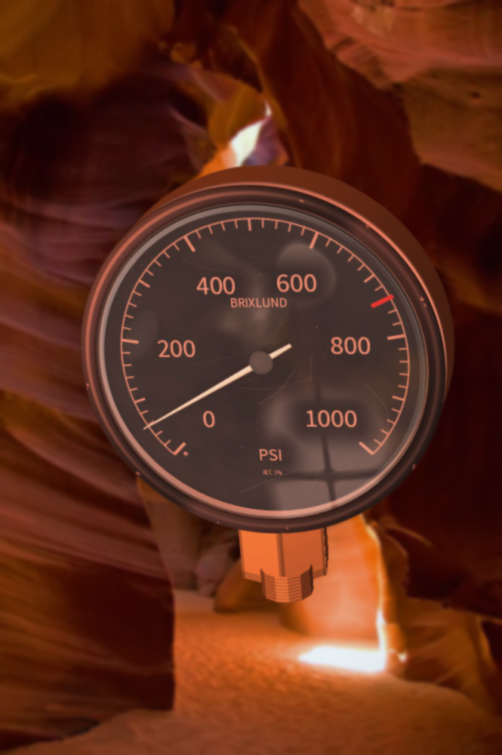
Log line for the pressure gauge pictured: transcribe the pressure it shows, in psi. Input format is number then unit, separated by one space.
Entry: 60 psi
